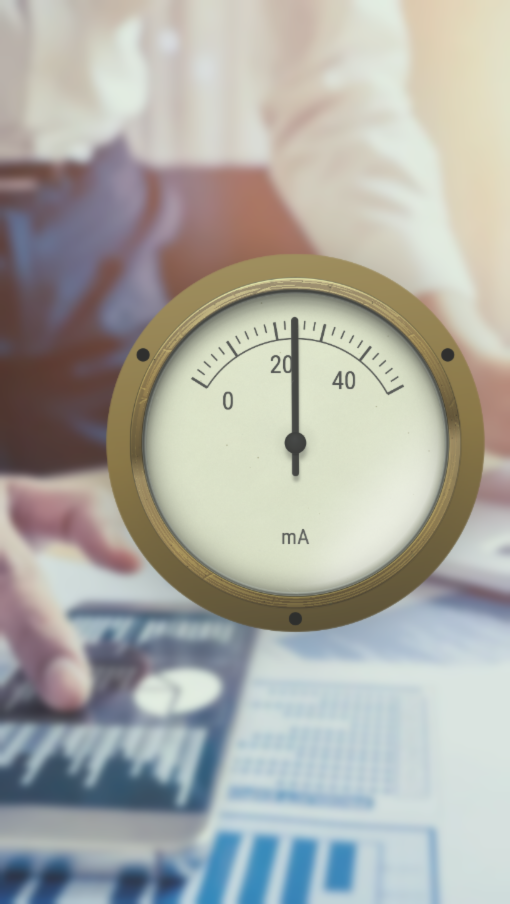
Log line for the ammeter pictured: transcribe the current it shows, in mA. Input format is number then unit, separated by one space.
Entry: 24 mA
